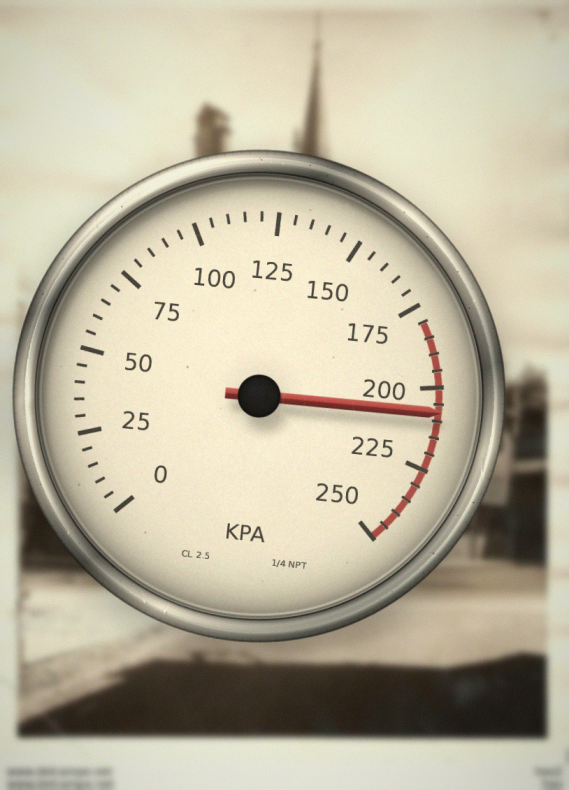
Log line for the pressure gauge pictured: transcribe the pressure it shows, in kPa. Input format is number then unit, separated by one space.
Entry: 207.5 kPa
